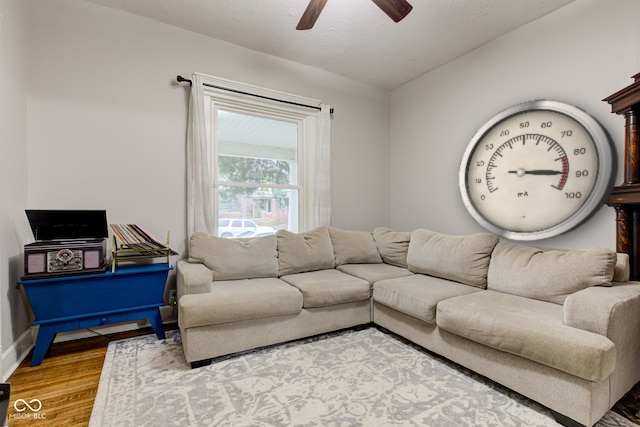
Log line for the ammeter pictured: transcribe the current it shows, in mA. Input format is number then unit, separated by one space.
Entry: 90 mA
